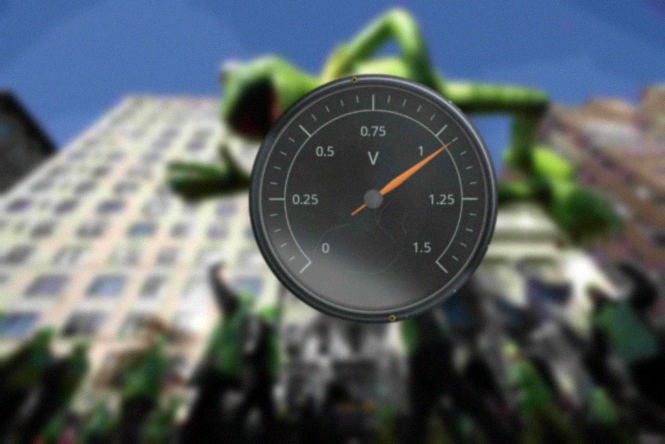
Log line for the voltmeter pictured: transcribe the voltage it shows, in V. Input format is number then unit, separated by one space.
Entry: 1.05 V
